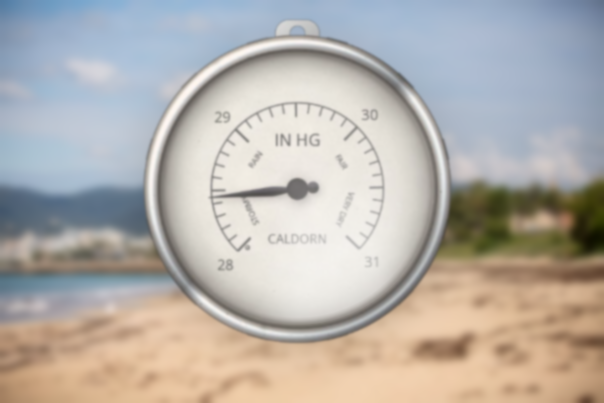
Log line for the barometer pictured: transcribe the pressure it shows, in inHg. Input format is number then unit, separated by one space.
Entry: 28.45 inHg
